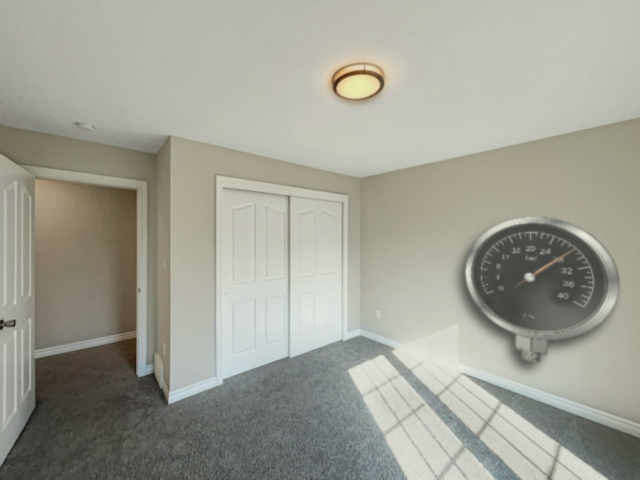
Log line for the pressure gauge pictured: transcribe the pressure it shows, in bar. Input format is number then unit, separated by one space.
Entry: 28 bar
